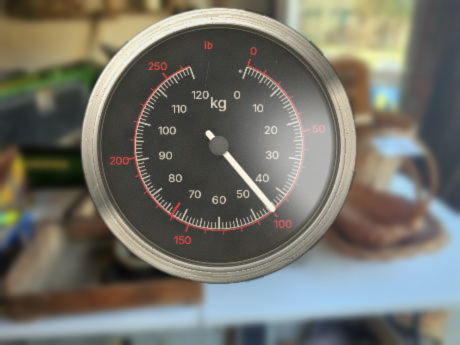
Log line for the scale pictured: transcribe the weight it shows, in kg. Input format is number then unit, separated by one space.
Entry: 45 kg
